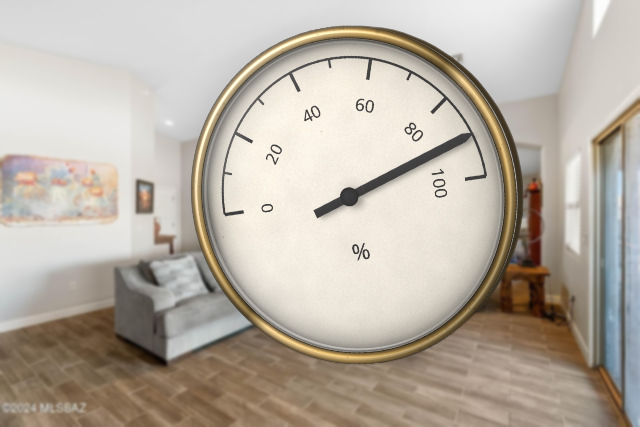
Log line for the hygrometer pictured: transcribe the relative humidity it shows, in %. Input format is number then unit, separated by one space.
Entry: 90 %
